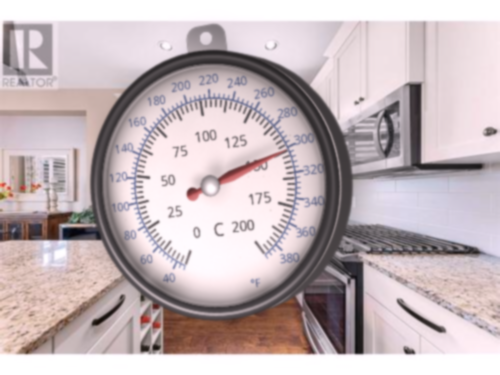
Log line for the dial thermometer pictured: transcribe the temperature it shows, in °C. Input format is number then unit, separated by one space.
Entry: 150 °C
